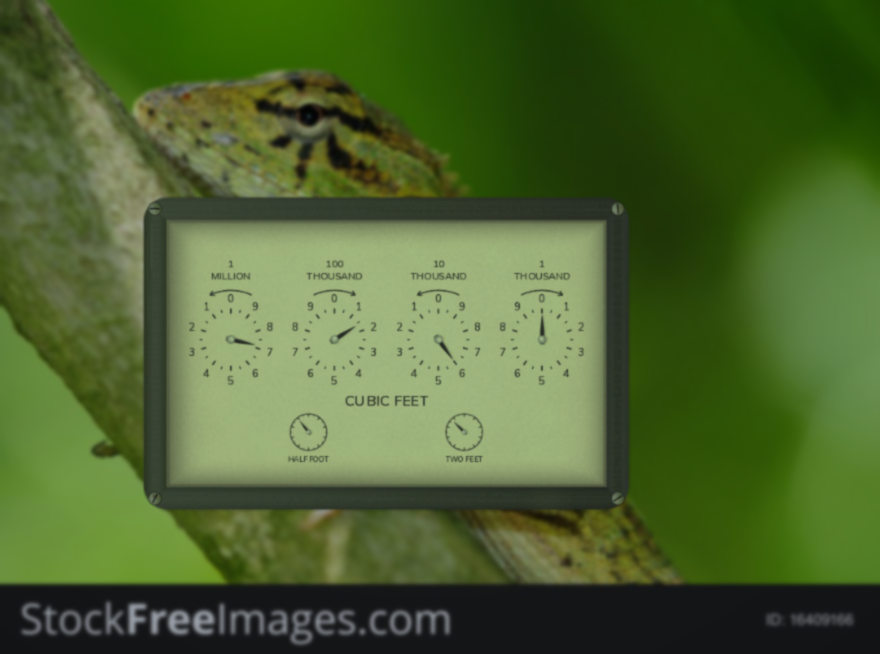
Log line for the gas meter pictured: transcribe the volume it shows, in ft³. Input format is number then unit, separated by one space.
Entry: 716000 ft³
